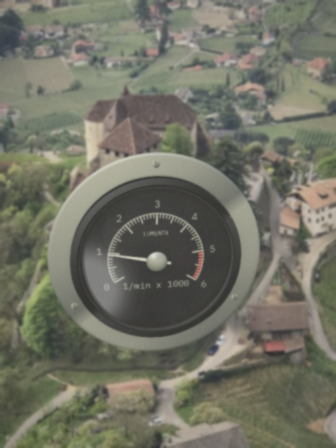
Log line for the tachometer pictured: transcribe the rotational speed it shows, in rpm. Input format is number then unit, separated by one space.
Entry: 1000 rpm
